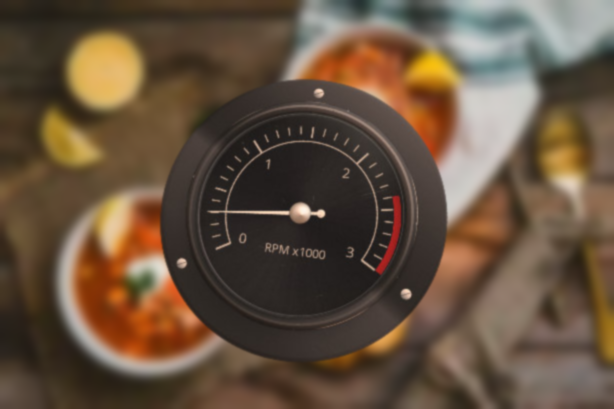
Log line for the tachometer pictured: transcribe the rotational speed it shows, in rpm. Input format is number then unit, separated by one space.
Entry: 300 rpm
